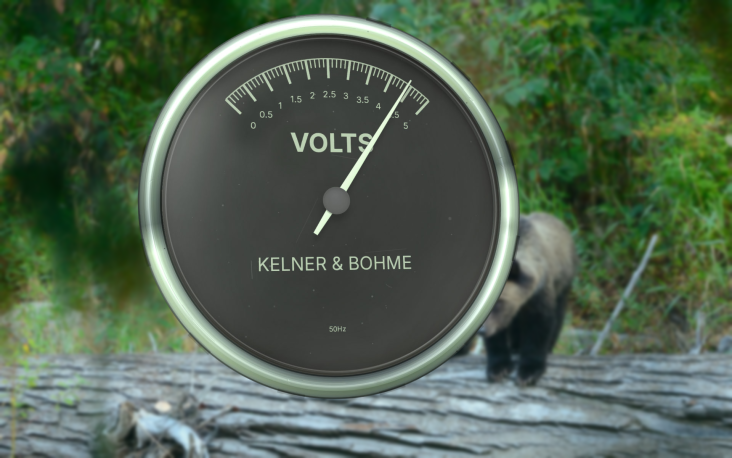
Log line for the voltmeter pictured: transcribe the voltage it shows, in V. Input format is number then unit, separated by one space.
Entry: 4.4 V
